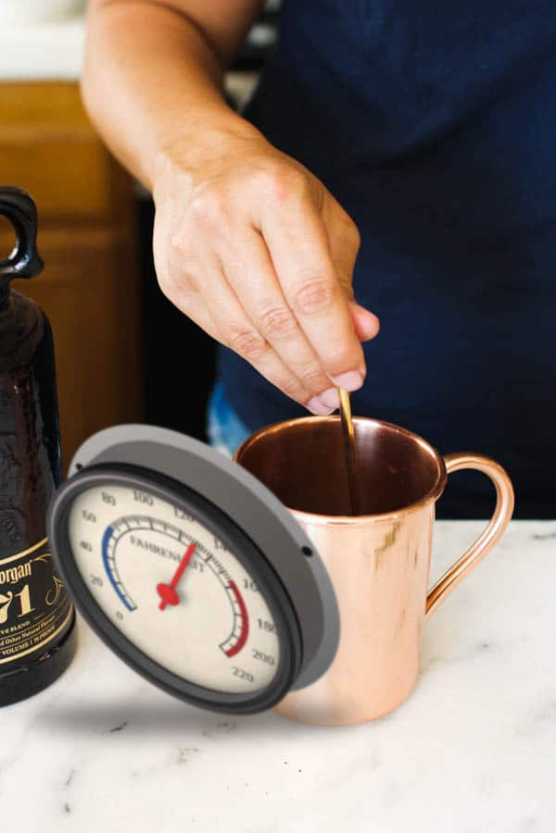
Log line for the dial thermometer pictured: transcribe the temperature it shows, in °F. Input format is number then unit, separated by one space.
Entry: 130 °F
